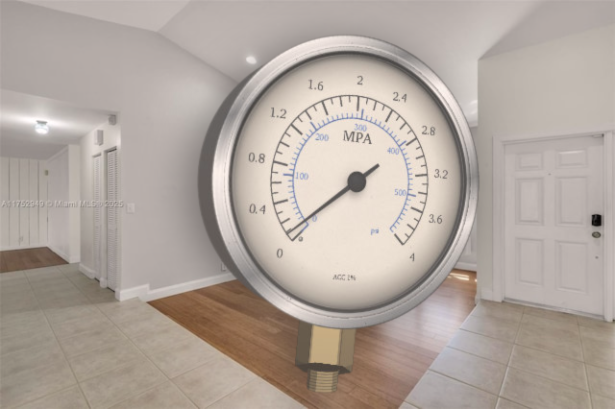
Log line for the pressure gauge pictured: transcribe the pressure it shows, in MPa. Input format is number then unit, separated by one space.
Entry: 0.1 MPa
